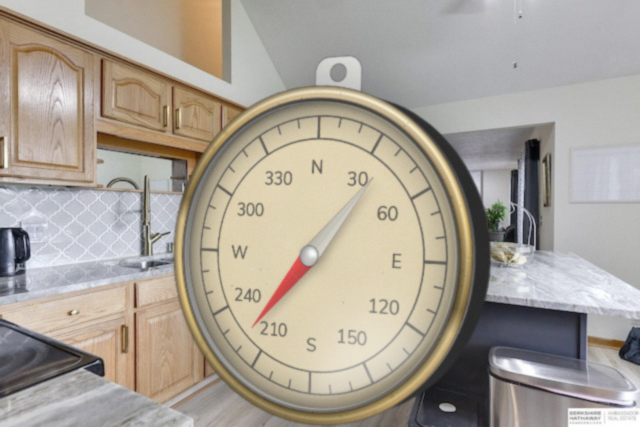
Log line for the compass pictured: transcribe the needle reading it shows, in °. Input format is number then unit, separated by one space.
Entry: 220 °
